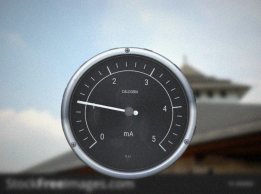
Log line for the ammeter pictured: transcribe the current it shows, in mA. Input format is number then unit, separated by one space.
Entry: 1 mA
